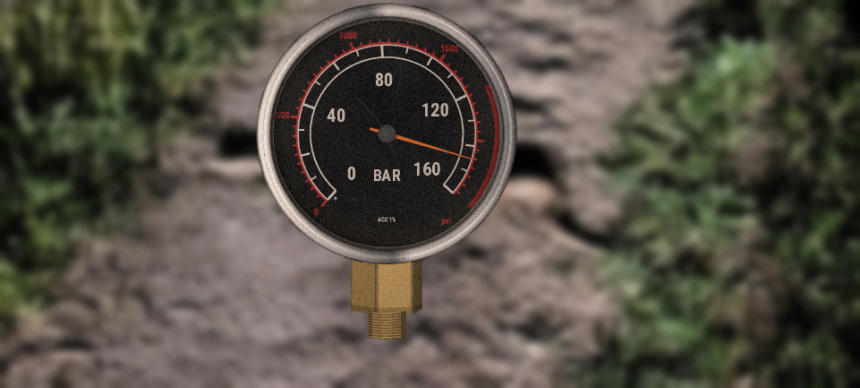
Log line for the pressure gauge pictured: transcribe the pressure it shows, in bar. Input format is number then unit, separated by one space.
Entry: 145 bar
